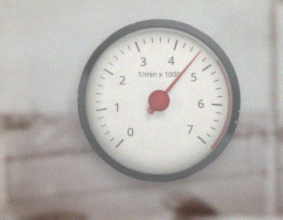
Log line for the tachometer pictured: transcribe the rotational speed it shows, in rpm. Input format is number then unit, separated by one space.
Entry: 4600 rpm
